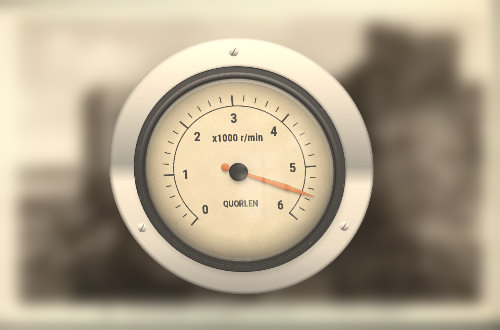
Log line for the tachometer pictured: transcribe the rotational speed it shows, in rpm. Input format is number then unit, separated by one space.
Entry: 5500 rpm
